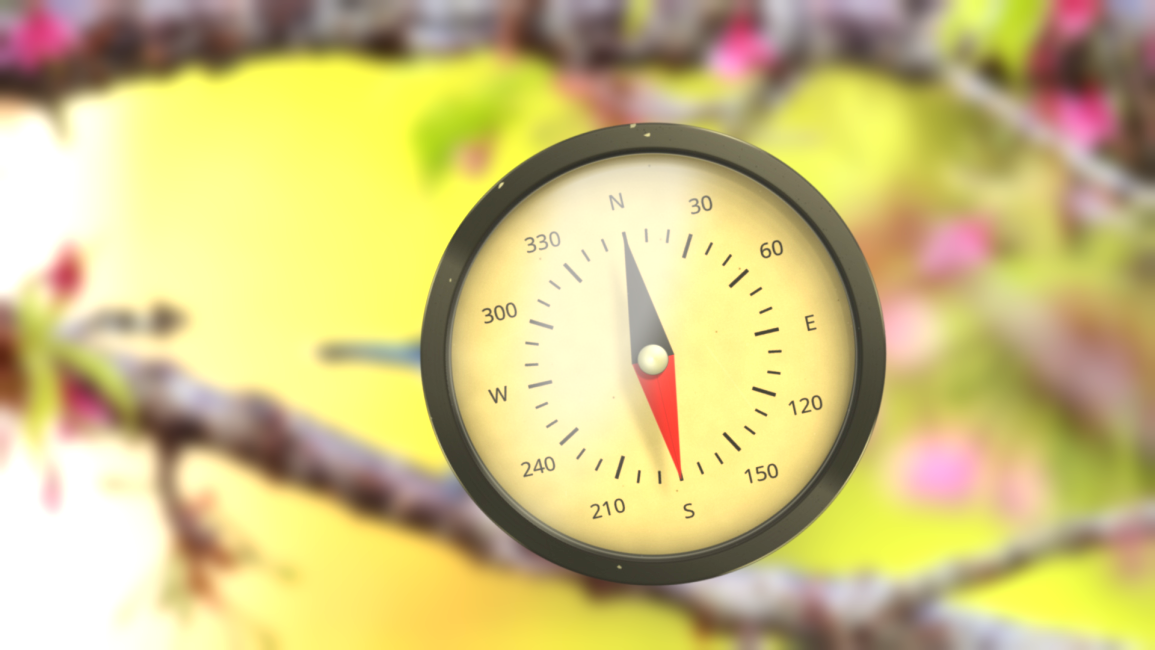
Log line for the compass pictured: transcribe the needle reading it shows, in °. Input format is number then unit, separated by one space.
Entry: 180 °
